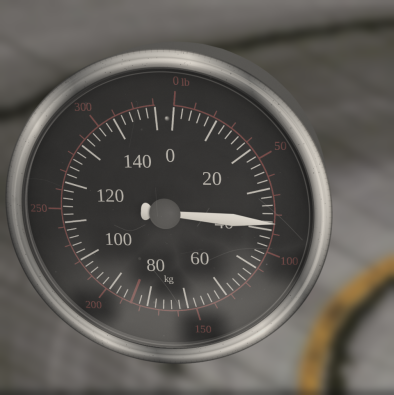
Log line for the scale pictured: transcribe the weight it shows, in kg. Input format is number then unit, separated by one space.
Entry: 38 kg
